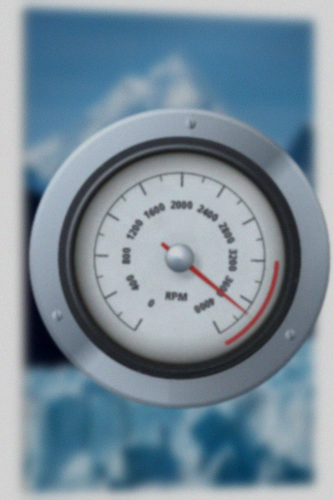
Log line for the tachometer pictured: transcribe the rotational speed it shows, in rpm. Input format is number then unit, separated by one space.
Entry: 3700 rpm
